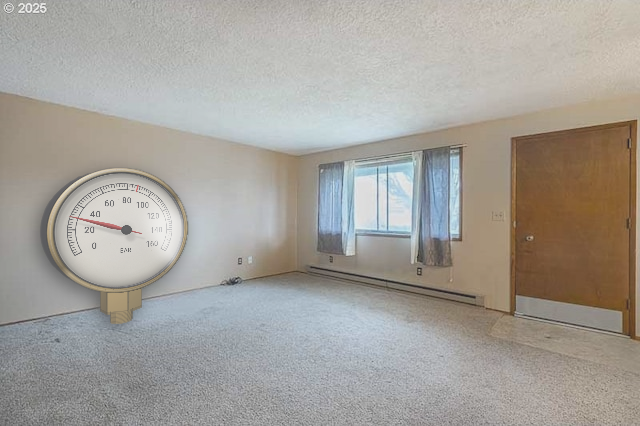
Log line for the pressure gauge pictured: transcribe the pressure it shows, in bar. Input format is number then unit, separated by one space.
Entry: 30 bar
